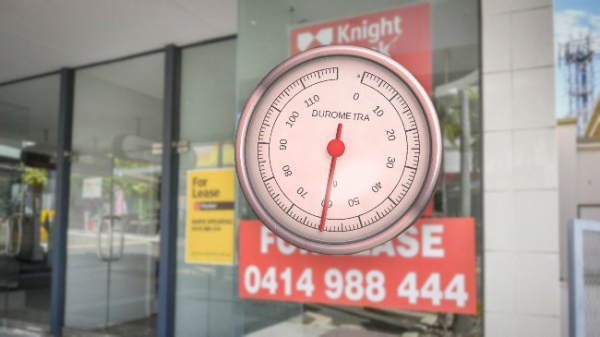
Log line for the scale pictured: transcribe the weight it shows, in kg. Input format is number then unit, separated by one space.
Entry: 60 kg
